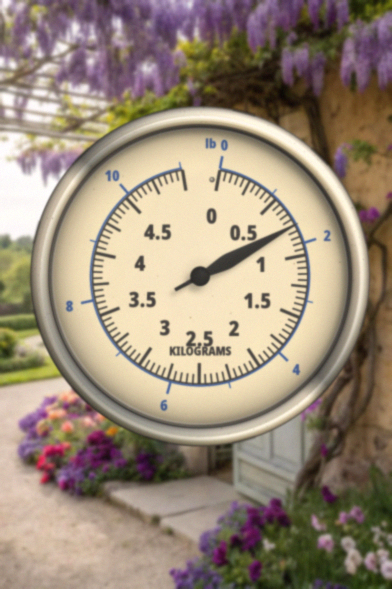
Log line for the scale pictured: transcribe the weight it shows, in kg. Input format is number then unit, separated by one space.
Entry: 0.75 kg
